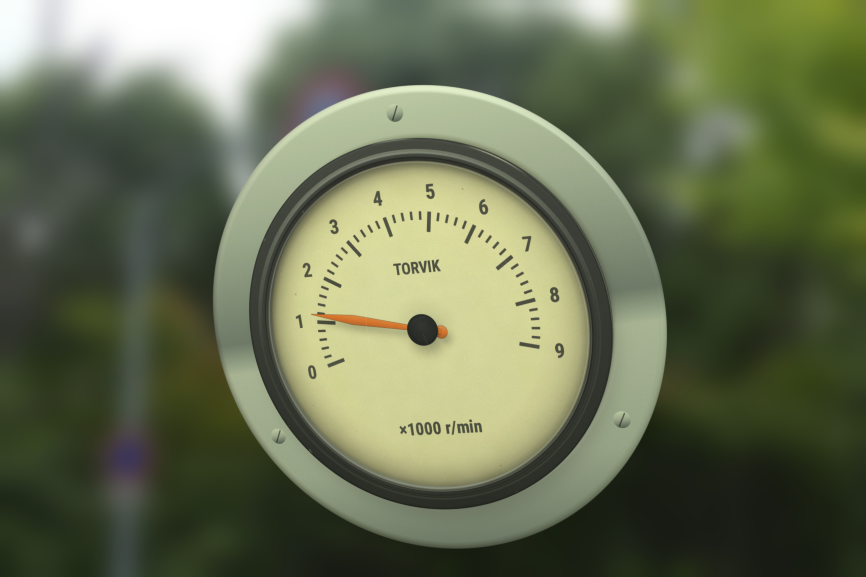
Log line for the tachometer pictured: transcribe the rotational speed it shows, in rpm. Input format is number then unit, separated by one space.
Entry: 1200 rpm
